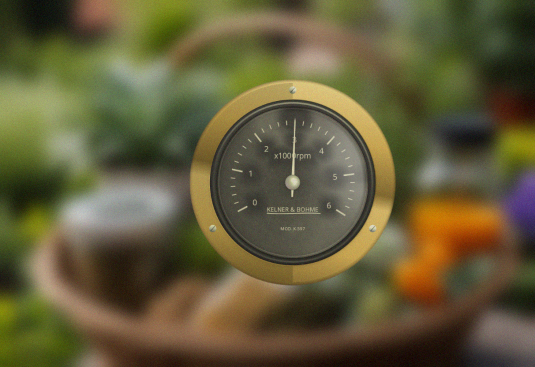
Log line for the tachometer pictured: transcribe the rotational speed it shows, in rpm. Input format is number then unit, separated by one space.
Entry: 3000 rpm
